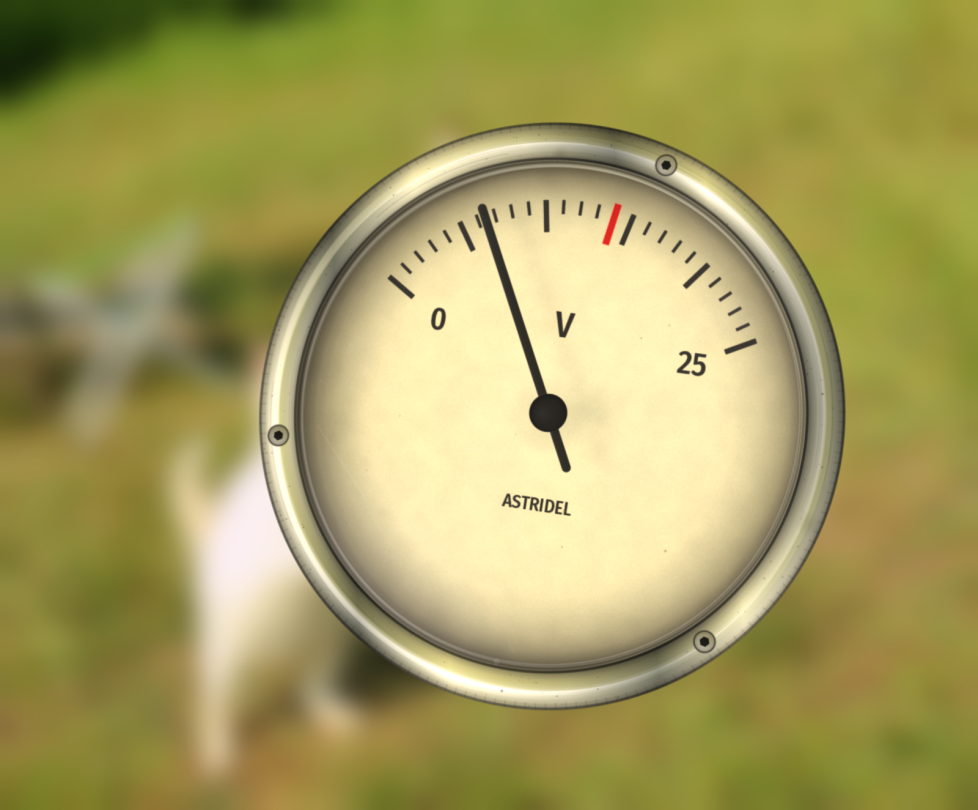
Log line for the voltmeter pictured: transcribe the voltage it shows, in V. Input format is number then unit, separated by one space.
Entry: 6.5 V
